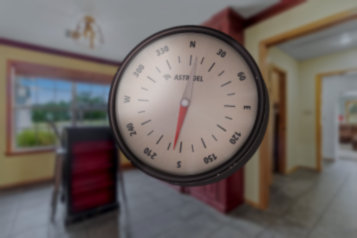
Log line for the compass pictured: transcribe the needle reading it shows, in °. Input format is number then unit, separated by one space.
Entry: 187.5 °
